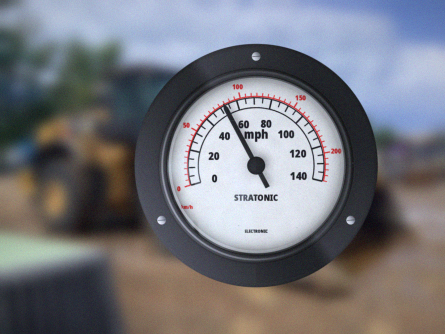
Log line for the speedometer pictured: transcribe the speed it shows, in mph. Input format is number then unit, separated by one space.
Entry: 52.5 mph
